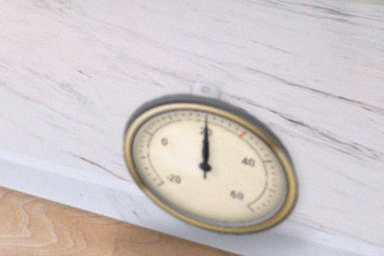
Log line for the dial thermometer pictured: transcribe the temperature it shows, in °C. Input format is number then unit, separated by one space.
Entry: 20 °C
